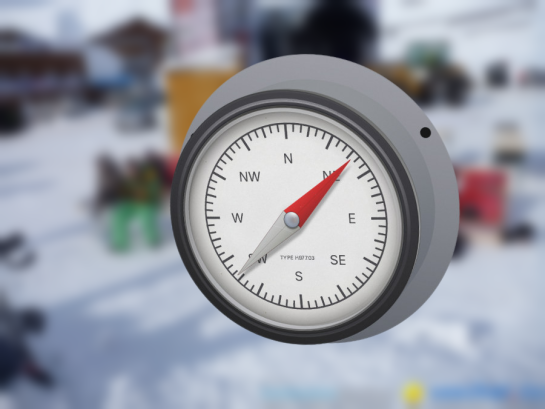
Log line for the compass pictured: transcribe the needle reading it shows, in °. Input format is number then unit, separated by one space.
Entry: 47.5 °
